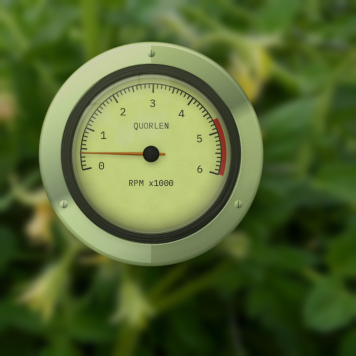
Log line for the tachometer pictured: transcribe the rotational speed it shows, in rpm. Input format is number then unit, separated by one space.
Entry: 400 rpm
